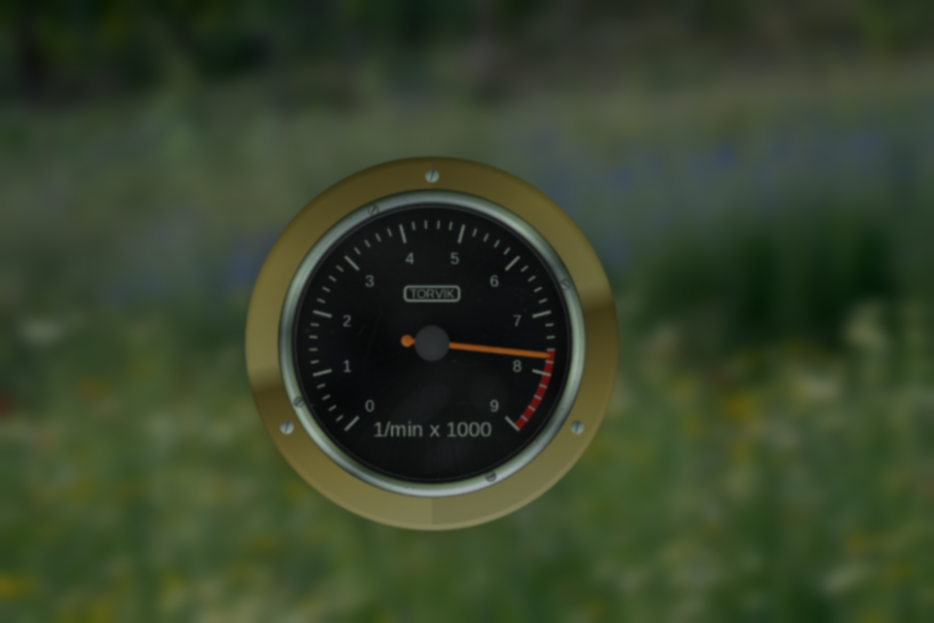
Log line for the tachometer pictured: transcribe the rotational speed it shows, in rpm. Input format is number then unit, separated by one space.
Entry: 7700 rpm
